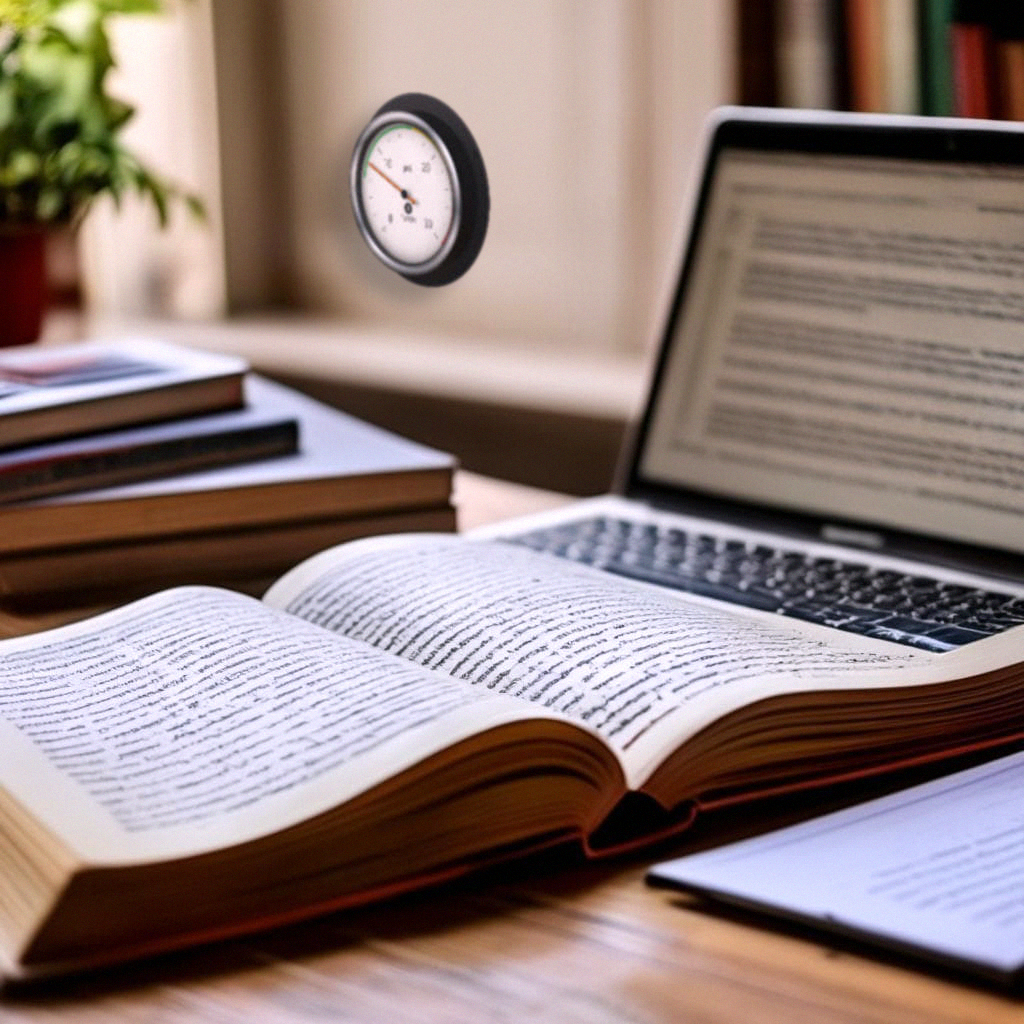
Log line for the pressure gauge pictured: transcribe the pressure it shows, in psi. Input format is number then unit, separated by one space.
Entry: 8 psi
